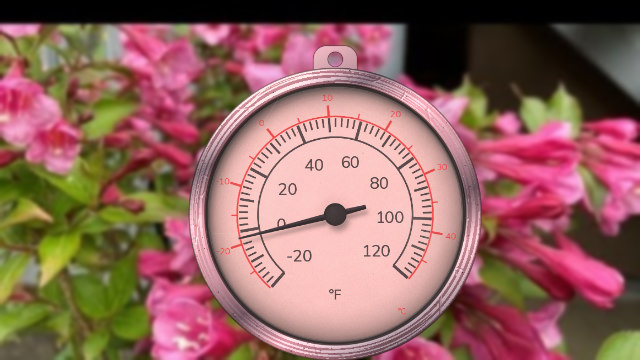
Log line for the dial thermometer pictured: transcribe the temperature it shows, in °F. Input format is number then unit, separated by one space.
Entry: -2 °F
